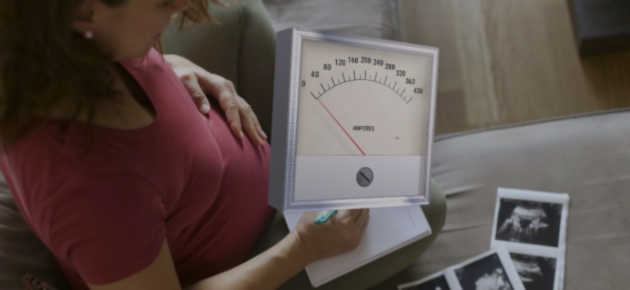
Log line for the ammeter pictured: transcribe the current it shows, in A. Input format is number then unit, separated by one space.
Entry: 0 A
